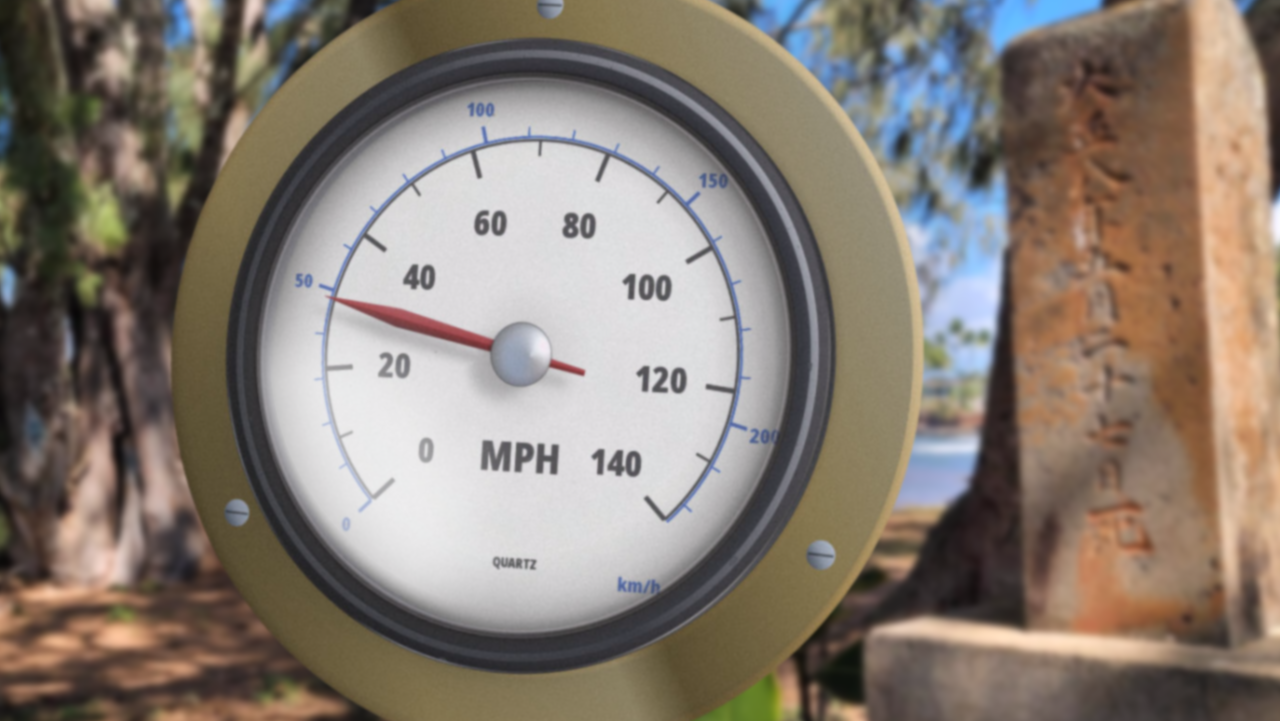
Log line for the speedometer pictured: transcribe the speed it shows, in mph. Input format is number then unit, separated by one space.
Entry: 30 mph
